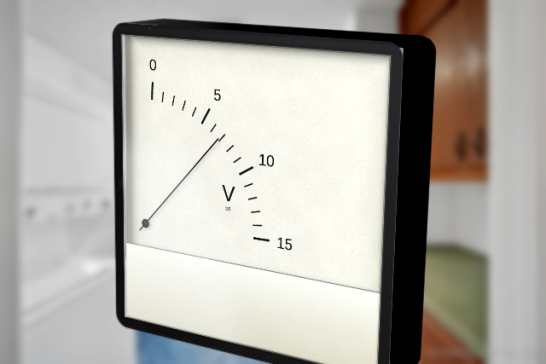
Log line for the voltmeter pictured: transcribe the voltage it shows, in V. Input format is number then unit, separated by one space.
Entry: 7 V
